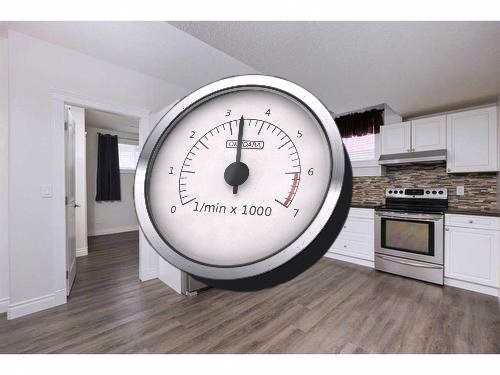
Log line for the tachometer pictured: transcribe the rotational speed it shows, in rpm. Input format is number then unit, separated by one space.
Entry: 3400 rpm
